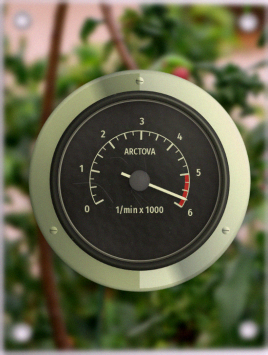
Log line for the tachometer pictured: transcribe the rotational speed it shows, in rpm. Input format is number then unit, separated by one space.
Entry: 5750 rpm
